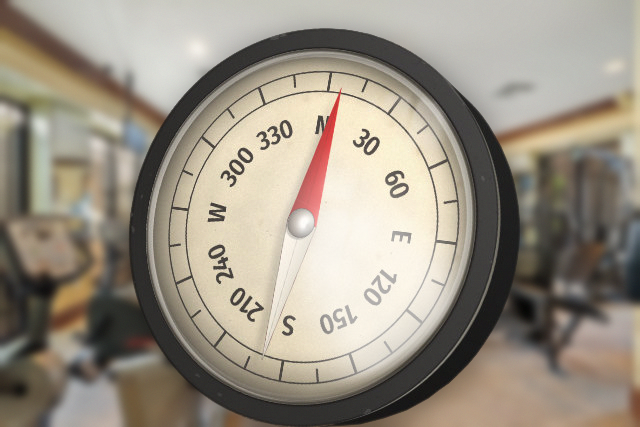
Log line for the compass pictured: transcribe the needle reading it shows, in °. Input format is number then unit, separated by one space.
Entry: 7.5 °
